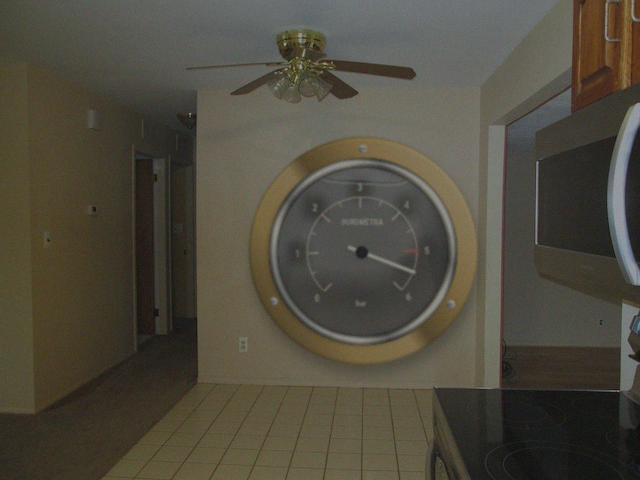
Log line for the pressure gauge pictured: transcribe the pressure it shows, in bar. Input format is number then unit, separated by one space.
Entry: 5.5 bar
